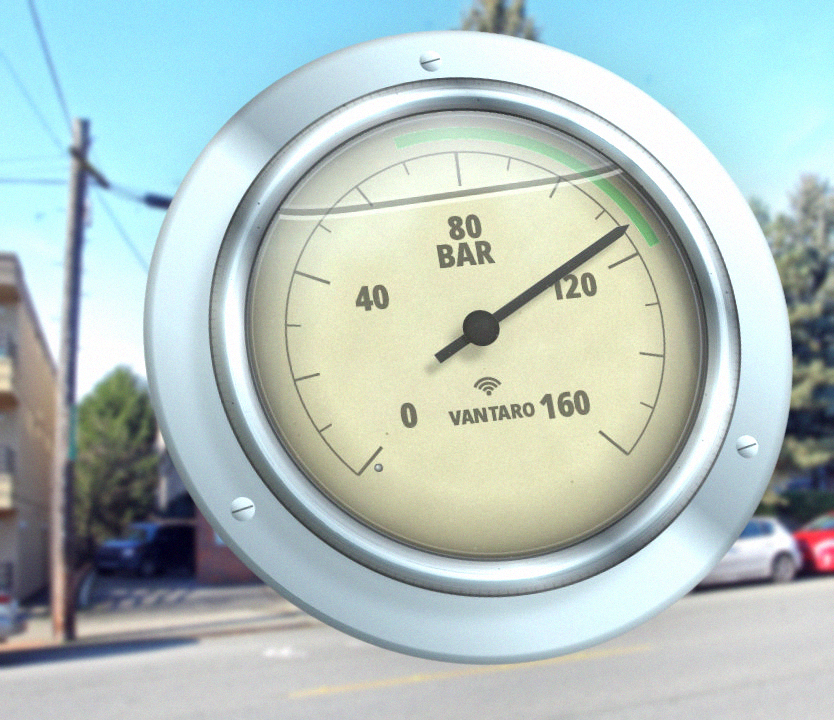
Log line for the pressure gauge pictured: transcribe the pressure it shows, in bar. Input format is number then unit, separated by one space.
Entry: 115 bar
